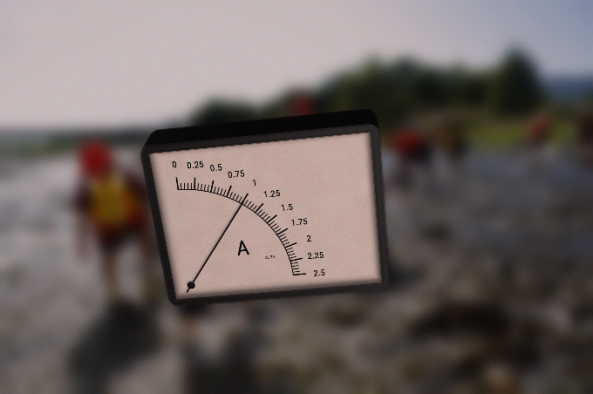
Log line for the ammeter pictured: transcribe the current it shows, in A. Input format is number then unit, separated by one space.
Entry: 1 A
